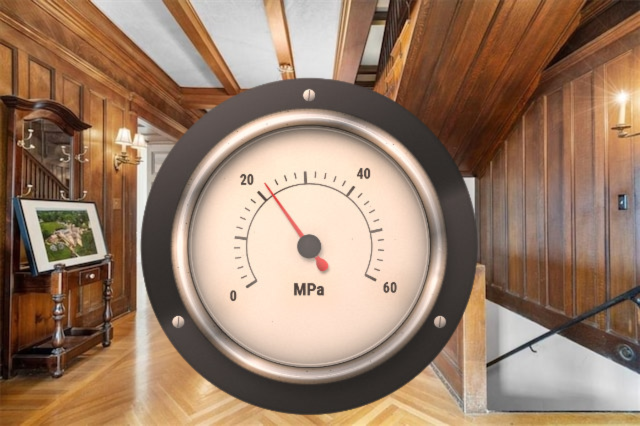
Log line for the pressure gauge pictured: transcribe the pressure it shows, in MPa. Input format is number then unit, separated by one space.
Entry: 22 MPa
